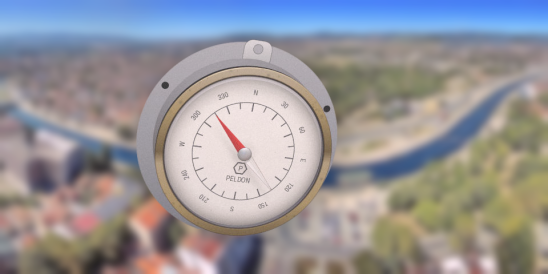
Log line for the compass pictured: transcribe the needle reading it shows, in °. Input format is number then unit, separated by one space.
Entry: 315 °
